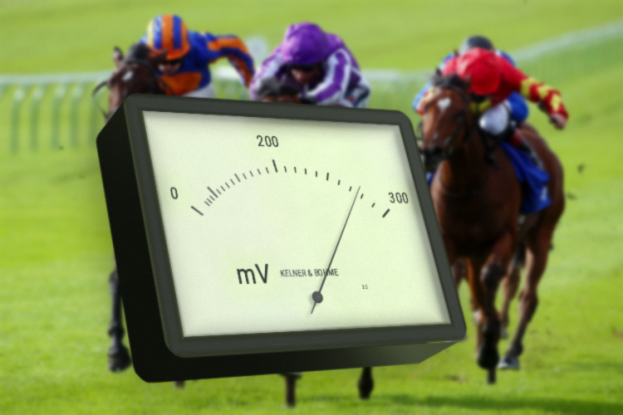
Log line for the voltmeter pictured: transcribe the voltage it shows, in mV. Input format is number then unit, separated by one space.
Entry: 275 mV
